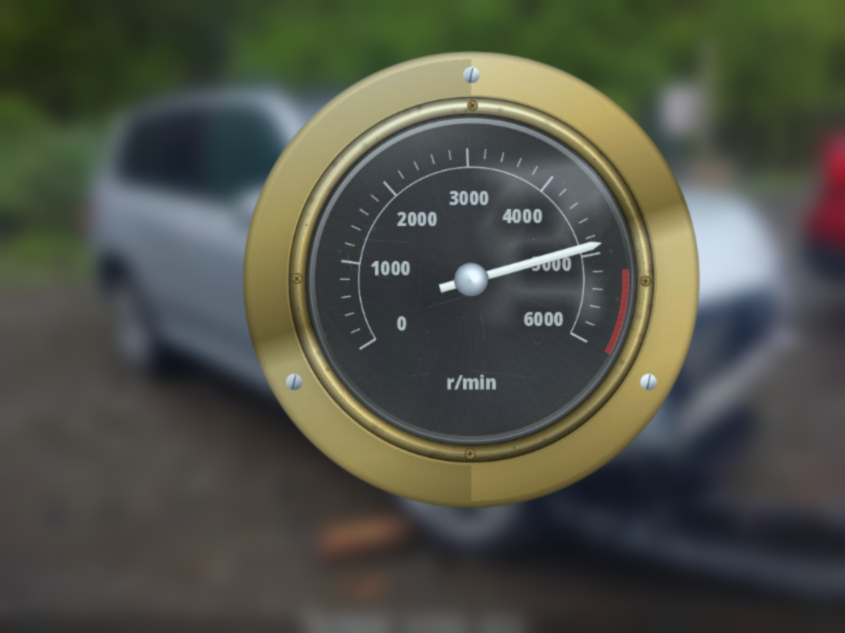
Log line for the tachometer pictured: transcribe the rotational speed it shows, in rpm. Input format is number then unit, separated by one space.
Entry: 4900 rpm
